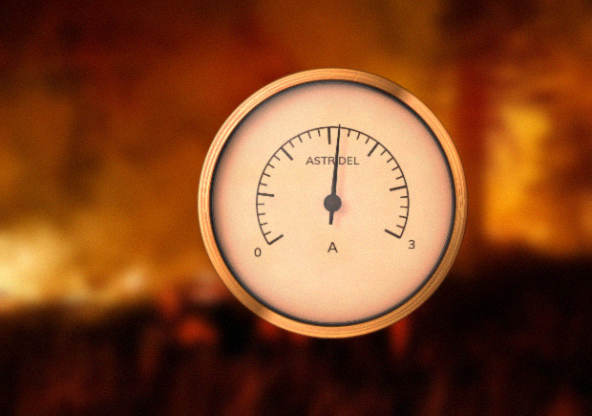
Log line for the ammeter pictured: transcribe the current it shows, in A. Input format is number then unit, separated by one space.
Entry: 1.6 A
